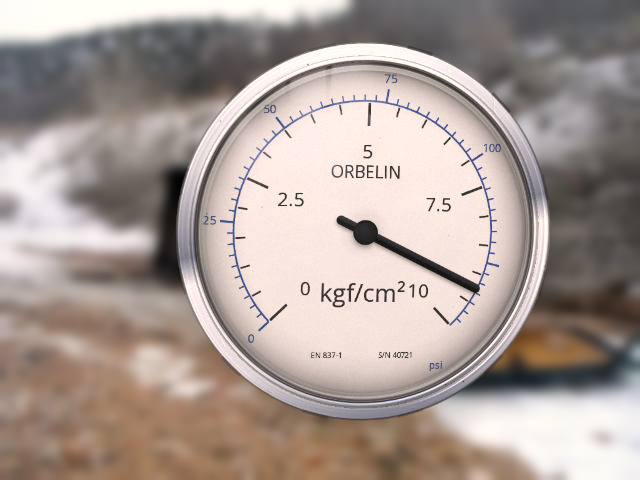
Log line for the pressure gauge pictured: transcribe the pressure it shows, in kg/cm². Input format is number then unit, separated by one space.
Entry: 9.25 kg/cm²
